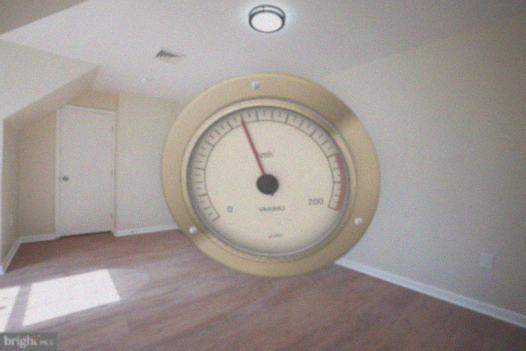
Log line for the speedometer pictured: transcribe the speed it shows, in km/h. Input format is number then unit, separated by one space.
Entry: 90 km/h
